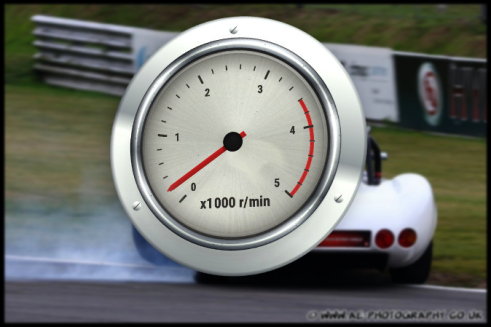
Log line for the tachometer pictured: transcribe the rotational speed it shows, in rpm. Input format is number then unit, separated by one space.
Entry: 200 rpm
